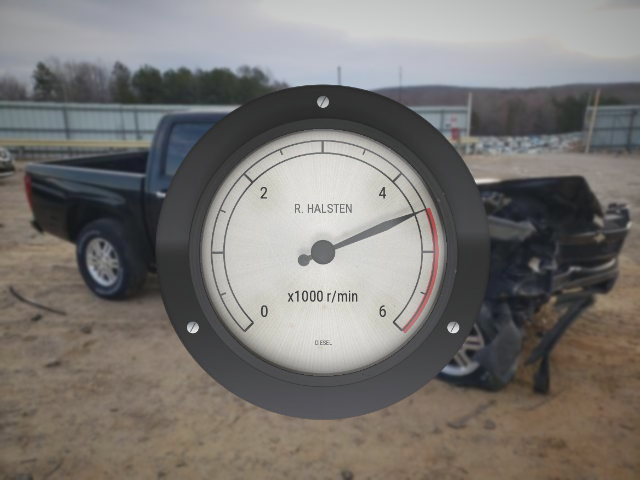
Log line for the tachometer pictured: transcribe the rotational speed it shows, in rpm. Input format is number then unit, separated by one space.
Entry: 4500 rpm
